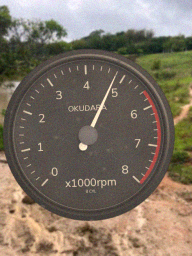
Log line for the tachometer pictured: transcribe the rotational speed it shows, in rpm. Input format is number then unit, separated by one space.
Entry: 4800 rpm
